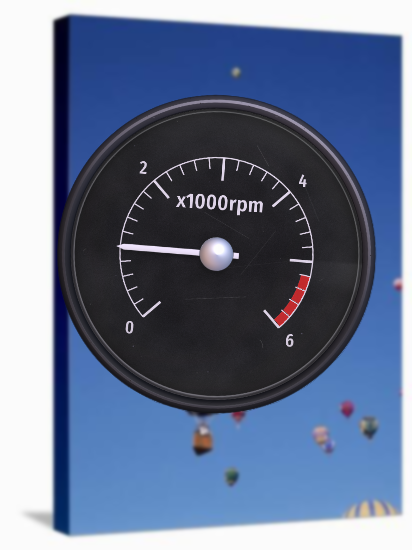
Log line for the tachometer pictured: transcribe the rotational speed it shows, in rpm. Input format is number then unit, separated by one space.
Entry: 1000 rpm
